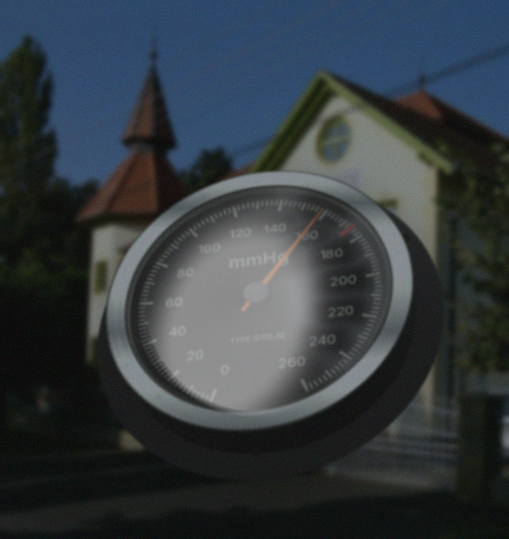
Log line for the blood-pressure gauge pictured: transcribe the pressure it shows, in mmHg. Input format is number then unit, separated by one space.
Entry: 160 mmHg
